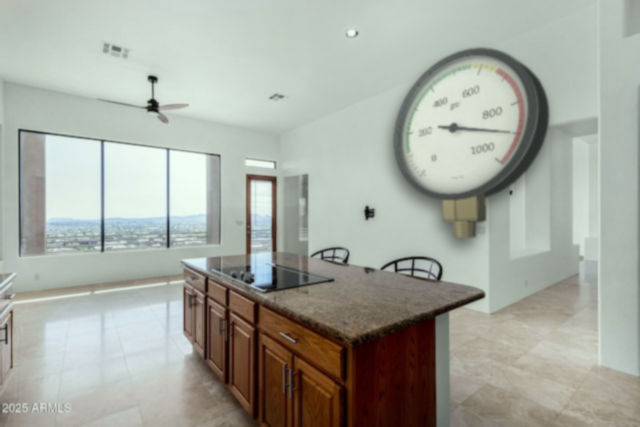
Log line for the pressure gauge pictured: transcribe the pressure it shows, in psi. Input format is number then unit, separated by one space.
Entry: 900 psi
